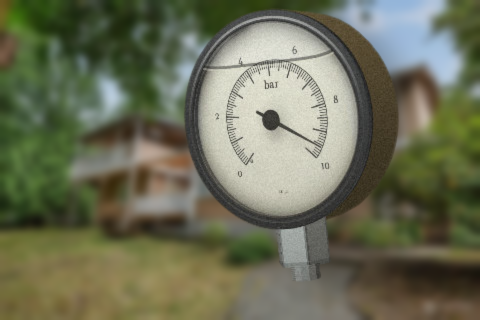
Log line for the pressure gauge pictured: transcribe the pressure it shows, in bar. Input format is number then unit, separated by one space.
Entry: 9.5 bar
